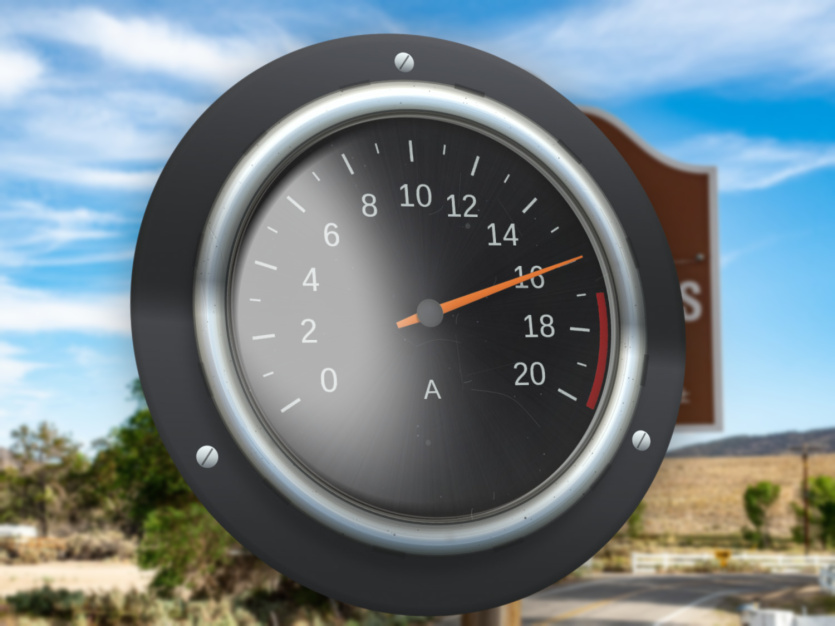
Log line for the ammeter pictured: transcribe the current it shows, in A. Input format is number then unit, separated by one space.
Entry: 16 A
